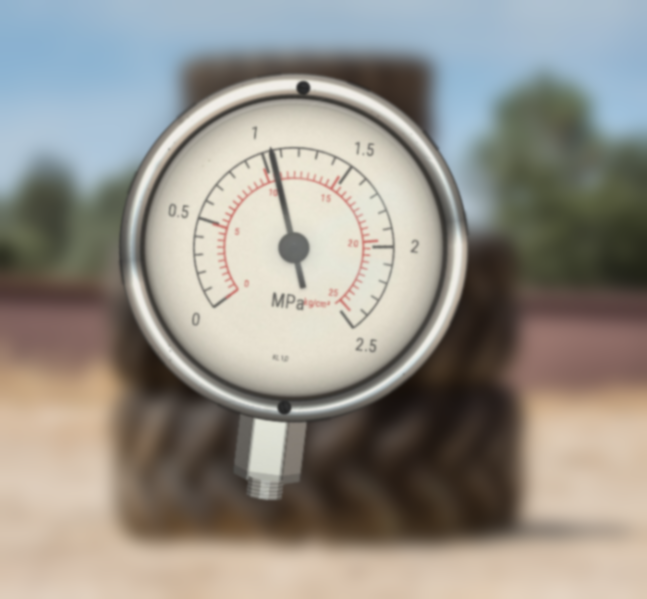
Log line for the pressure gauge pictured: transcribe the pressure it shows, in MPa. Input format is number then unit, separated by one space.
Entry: 1.05 MPa
